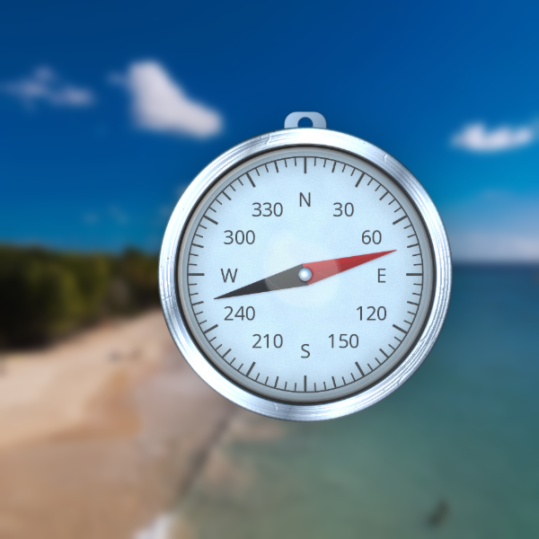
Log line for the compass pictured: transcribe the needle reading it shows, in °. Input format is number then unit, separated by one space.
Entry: 75 °
